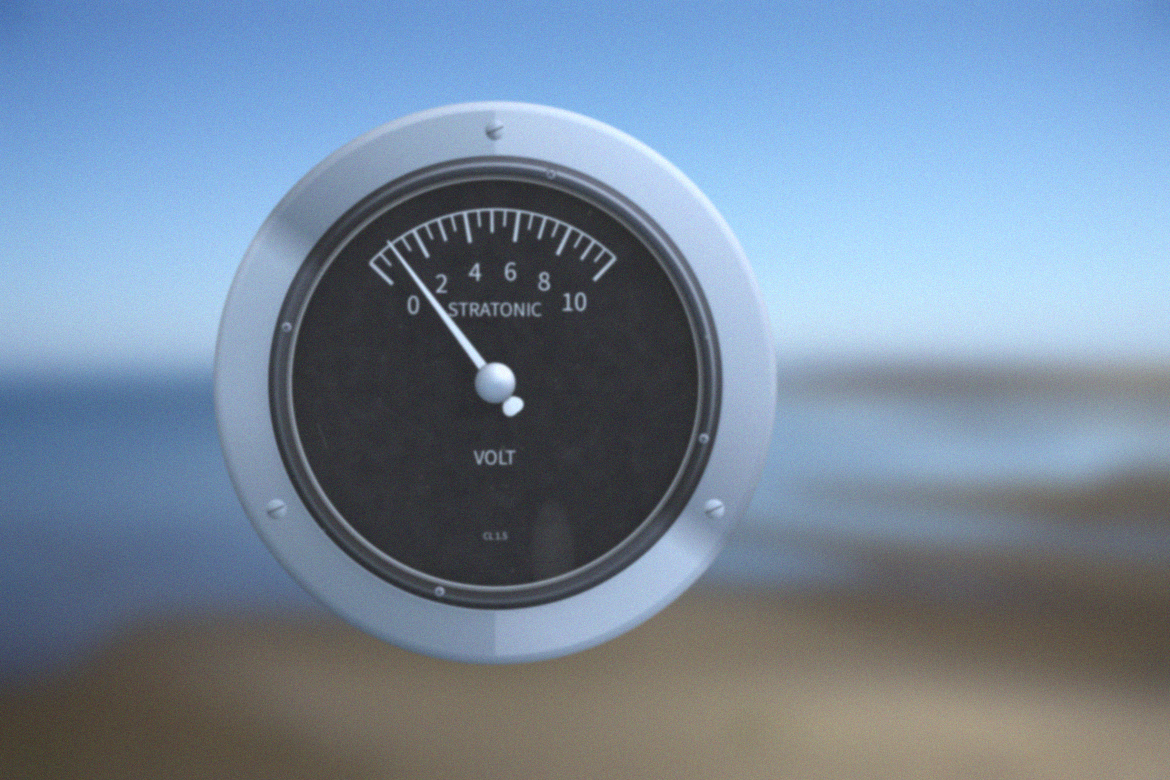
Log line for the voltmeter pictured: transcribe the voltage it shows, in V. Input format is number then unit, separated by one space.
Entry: 1 V
